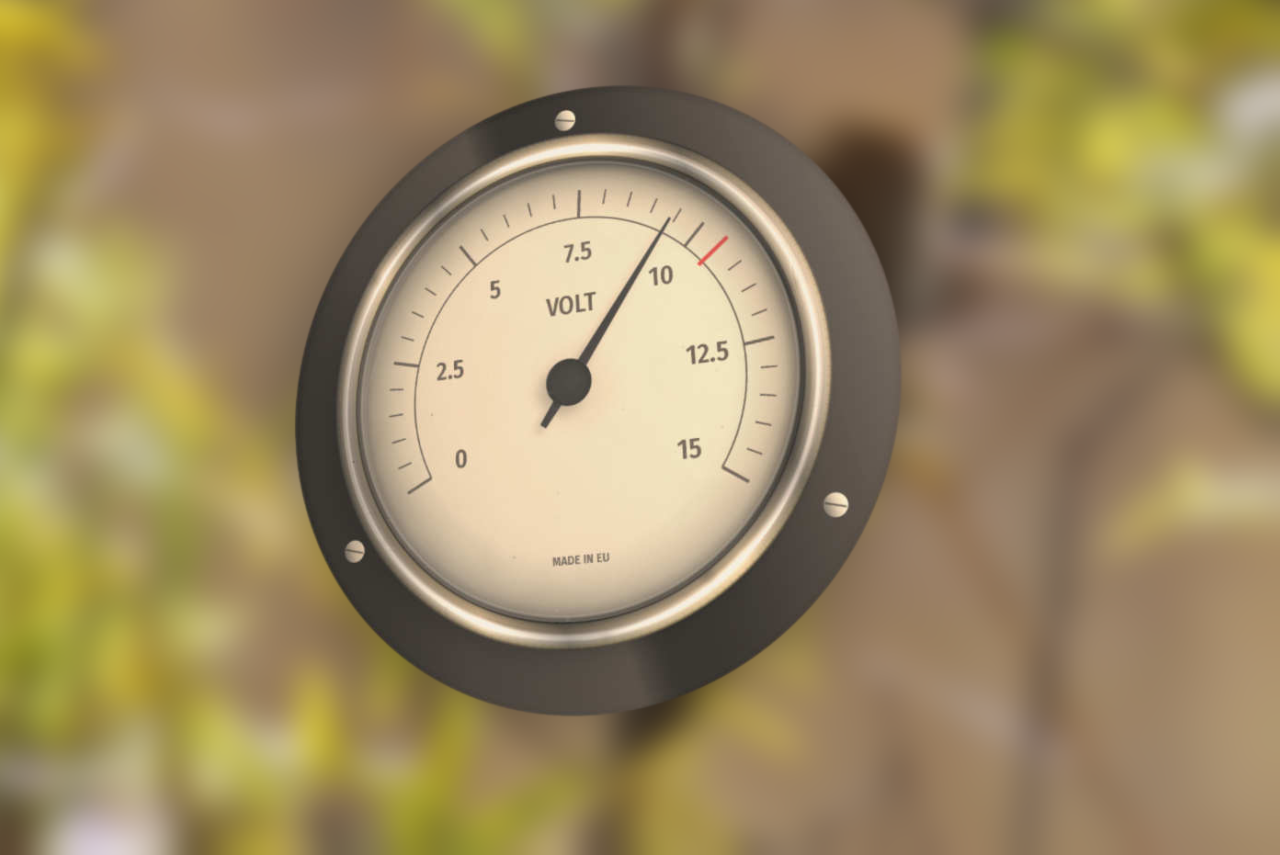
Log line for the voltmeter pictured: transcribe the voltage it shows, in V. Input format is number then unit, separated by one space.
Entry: 9.5 V
